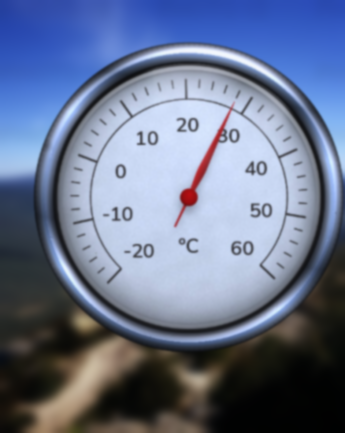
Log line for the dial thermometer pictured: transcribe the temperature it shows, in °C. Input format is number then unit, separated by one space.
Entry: 28 °C
